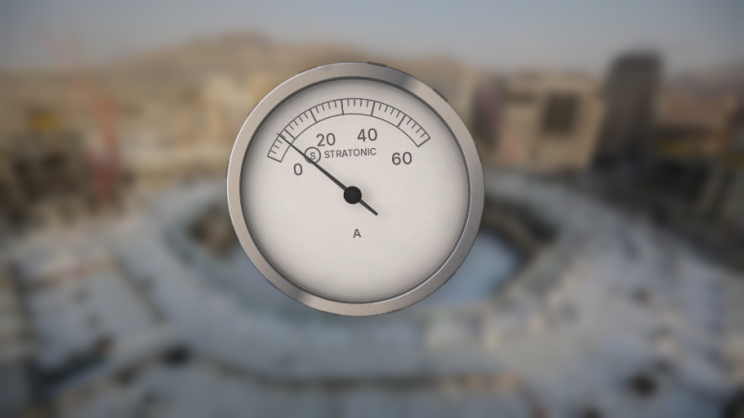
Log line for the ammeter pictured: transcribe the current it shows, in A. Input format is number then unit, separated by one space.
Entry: 8 A
